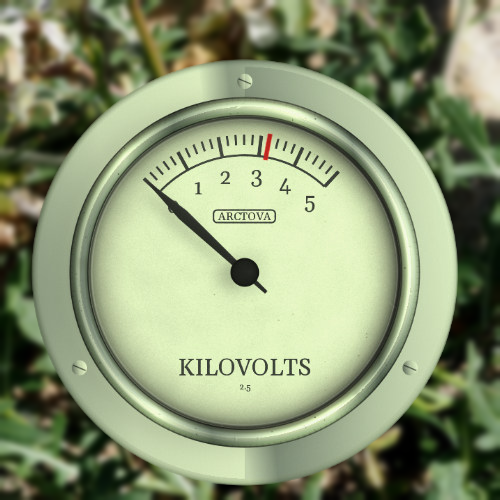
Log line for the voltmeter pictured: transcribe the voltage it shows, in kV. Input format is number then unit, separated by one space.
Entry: 0 kV
